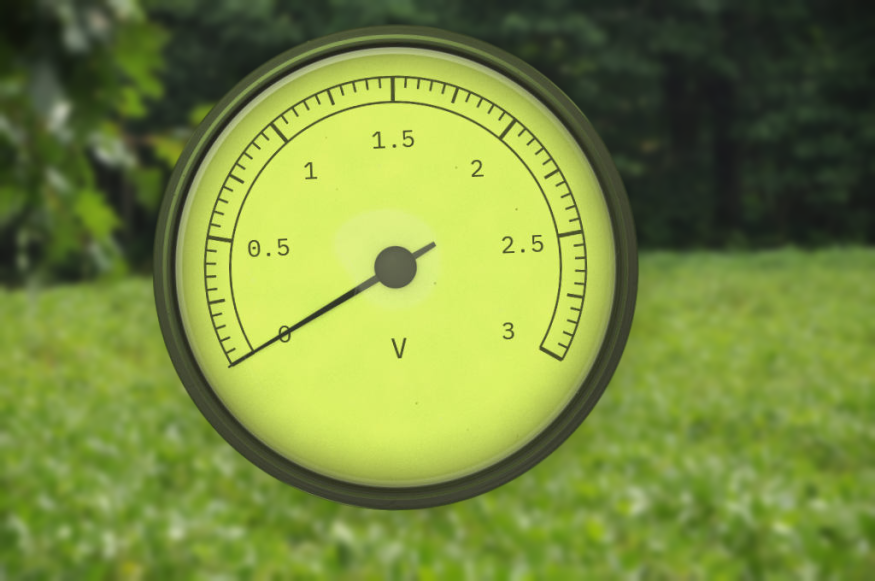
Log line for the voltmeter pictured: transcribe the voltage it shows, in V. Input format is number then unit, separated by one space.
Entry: 0 V
